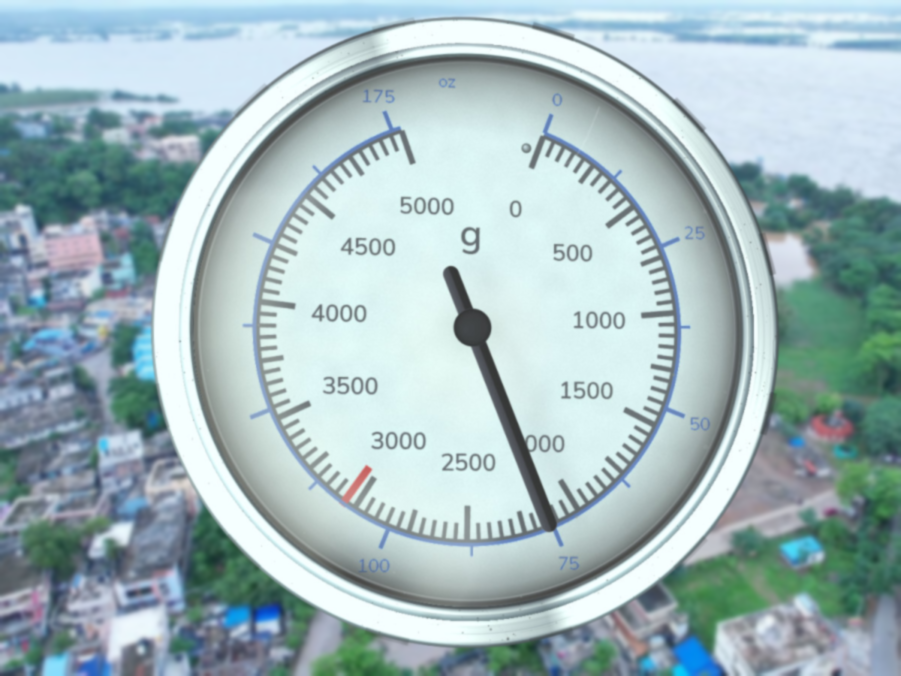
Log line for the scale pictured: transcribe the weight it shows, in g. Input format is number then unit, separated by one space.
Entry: 2150 g
